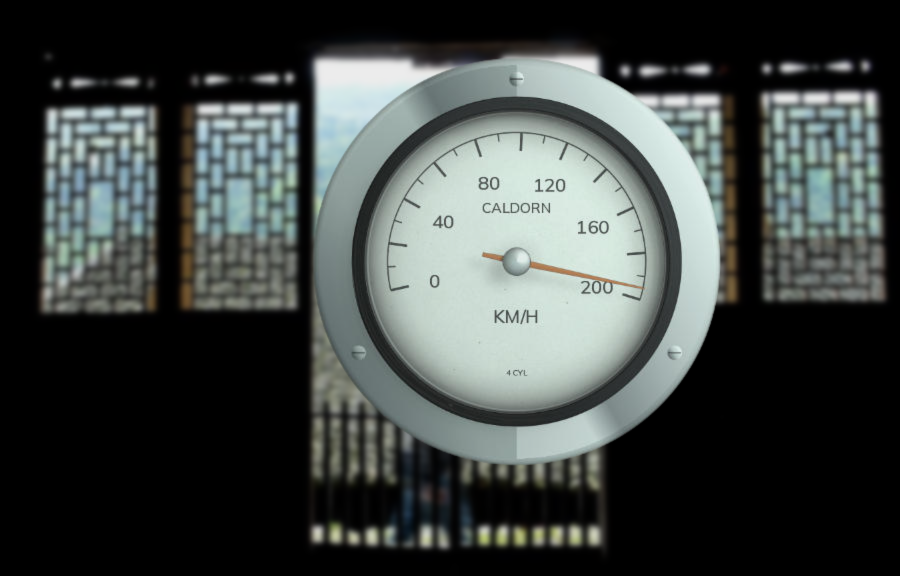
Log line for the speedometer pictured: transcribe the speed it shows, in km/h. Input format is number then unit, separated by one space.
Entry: 195 km/h
